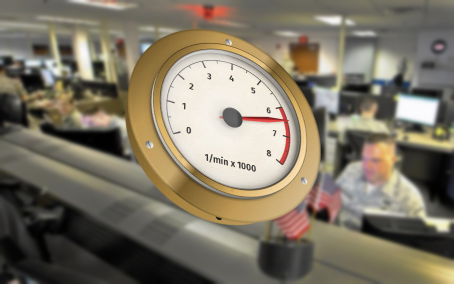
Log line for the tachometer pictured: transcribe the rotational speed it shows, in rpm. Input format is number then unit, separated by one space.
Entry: 6500 rpm
